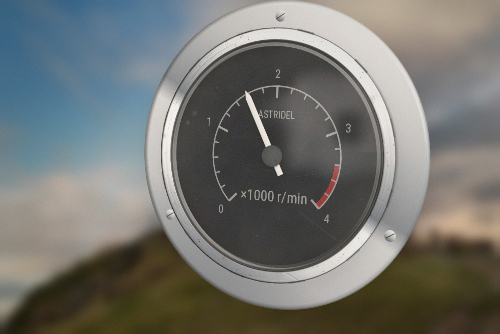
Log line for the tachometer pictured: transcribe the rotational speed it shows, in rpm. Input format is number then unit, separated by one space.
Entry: 1600 rpm
